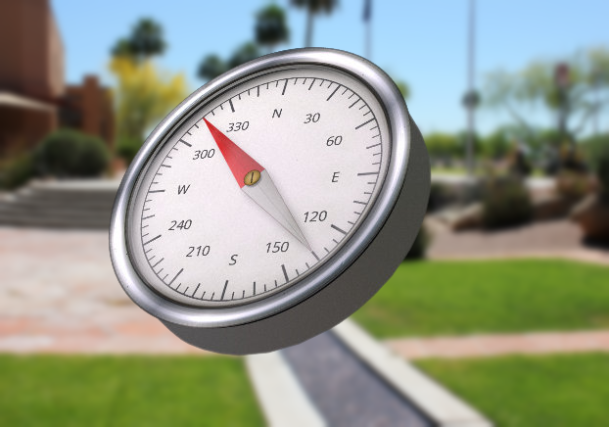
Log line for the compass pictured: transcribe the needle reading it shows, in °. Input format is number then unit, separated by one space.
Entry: 315 °
